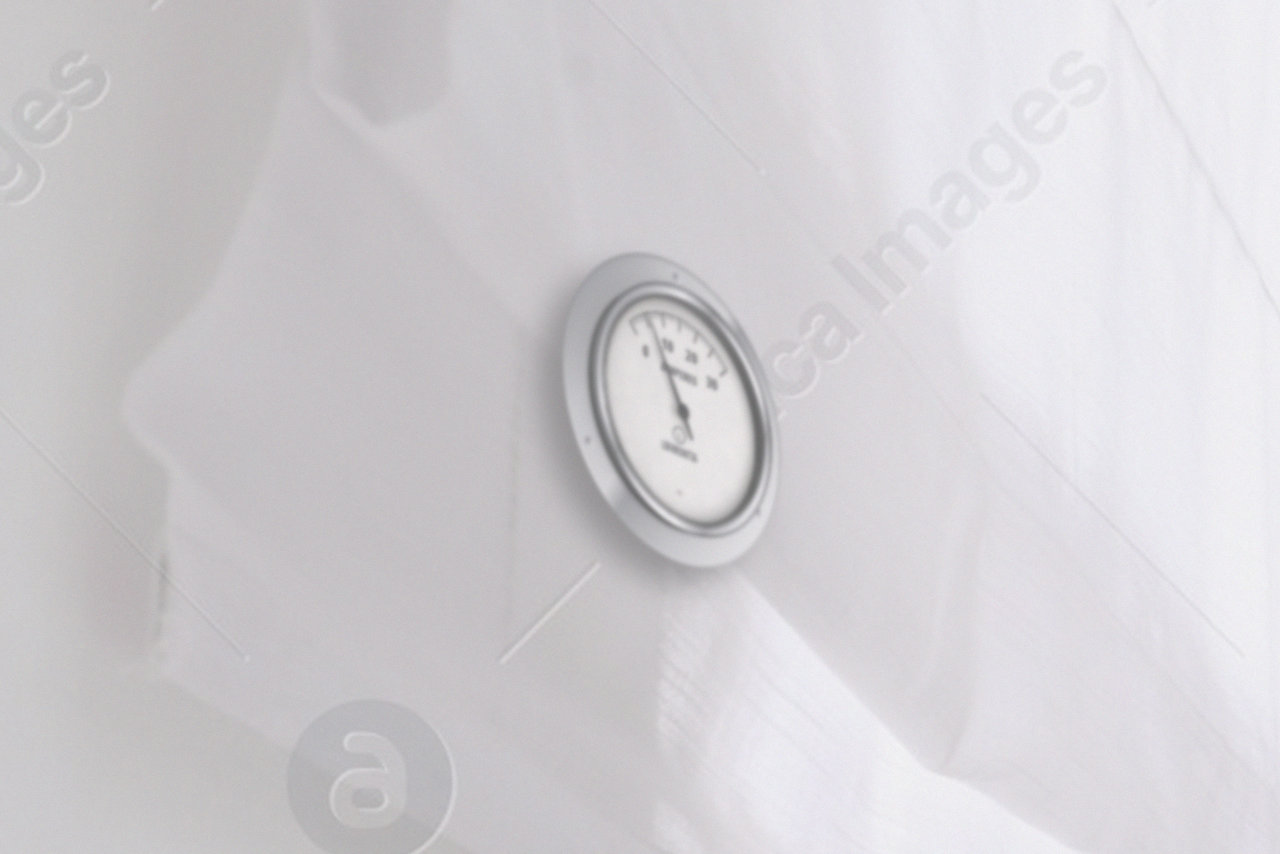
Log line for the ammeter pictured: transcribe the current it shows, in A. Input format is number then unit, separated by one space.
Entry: 5 A
